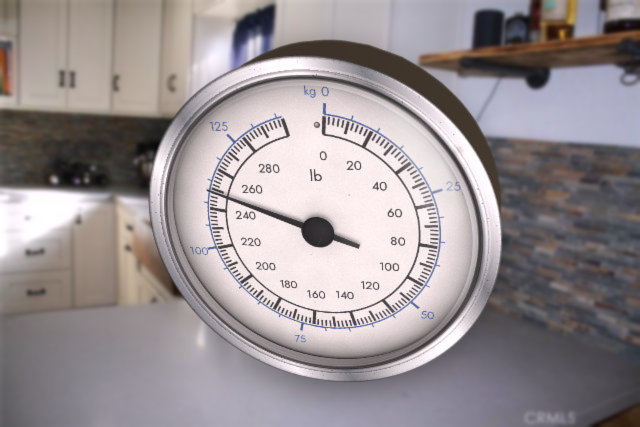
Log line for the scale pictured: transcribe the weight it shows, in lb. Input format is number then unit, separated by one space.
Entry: 250 lb
